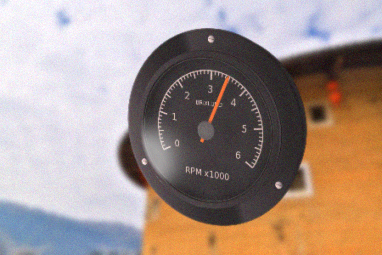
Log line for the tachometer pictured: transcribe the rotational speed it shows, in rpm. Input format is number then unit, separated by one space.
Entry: 3500 rpm
